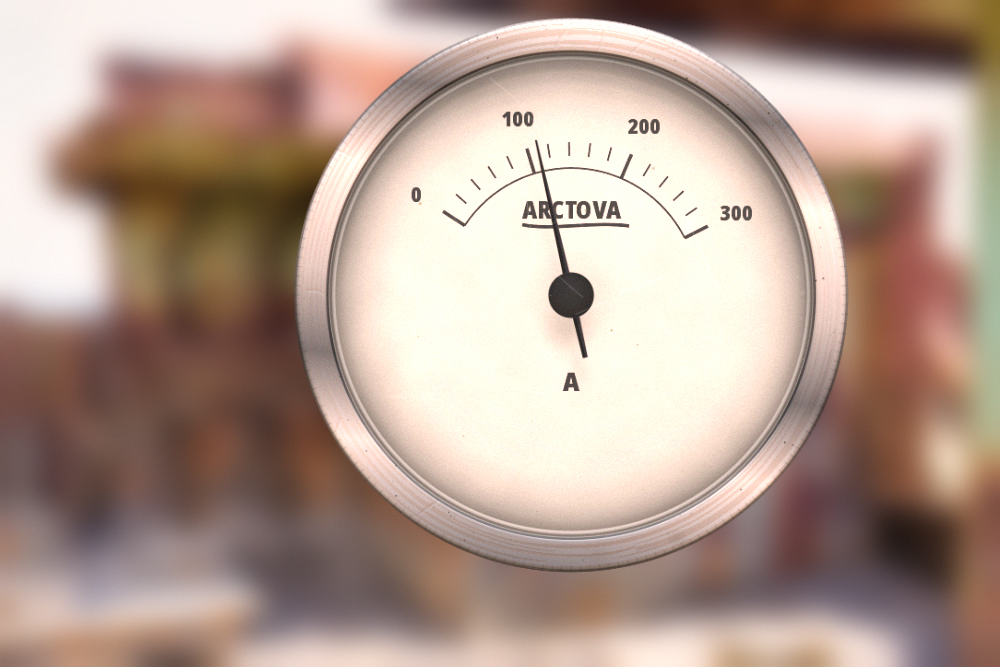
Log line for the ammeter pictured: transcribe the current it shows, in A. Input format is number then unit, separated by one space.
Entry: 110 A
